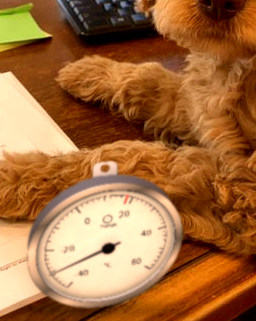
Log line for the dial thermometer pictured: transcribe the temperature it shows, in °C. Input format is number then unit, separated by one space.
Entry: -30 °C
